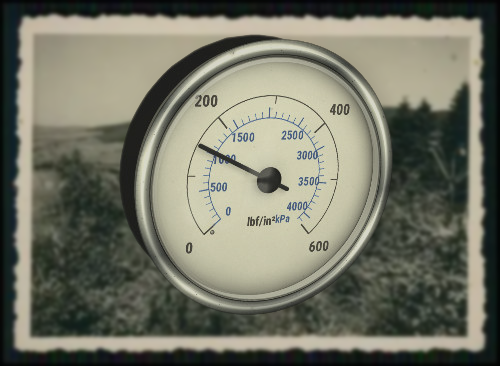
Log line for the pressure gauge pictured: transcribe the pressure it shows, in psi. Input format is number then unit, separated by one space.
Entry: 150 psi
